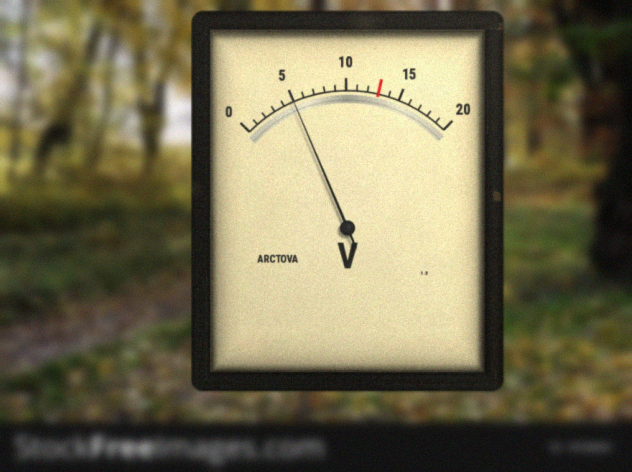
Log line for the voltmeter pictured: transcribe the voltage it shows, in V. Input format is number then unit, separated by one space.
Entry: 5 V
